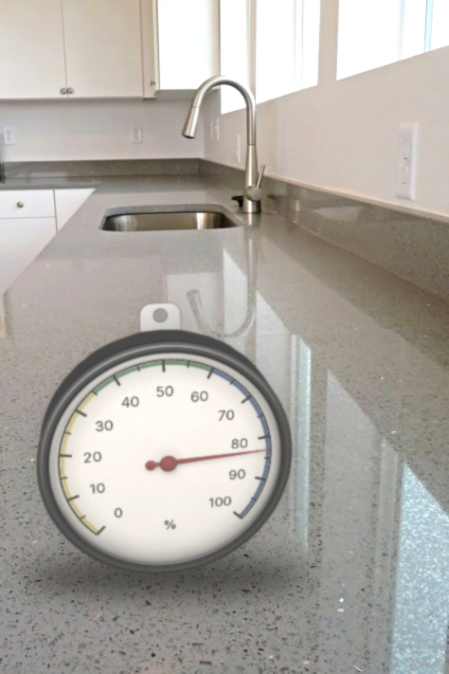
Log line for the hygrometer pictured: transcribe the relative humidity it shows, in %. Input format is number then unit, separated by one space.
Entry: 82.5 %
